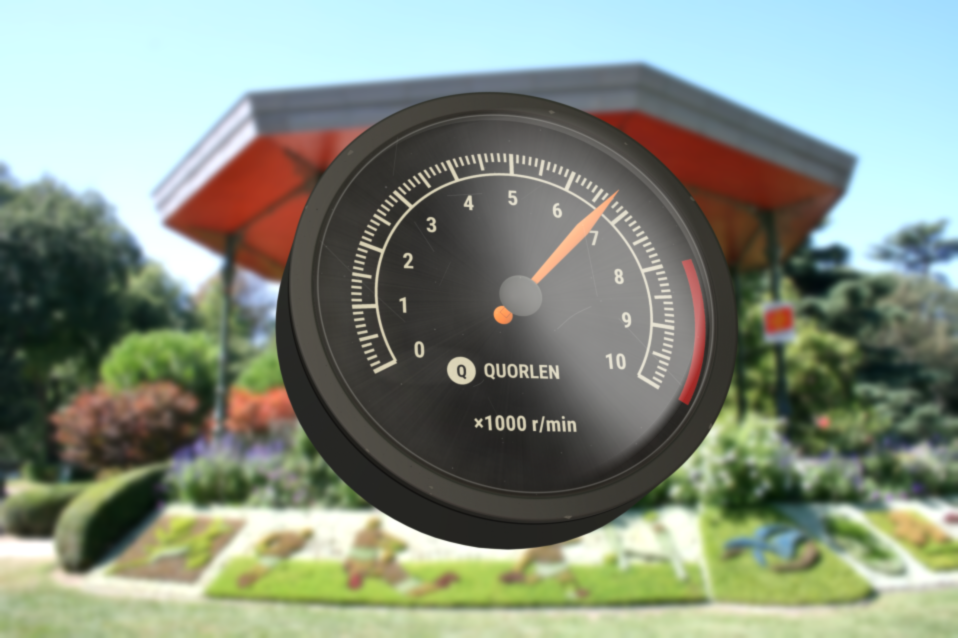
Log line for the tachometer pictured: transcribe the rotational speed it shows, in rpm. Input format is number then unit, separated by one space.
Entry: 6700 rpm
